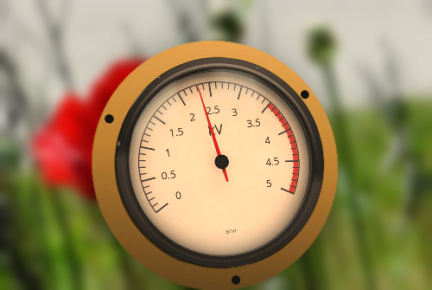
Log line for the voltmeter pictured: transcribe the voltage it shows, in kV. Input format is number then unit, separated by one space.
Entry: 2.3 kV
